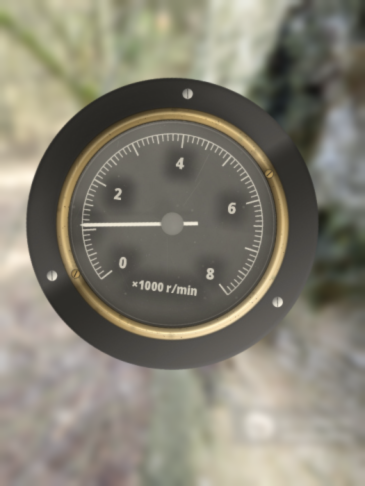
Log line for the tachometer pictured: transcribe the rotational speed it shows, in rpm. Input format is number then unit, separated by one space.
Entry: 1100 rpm
